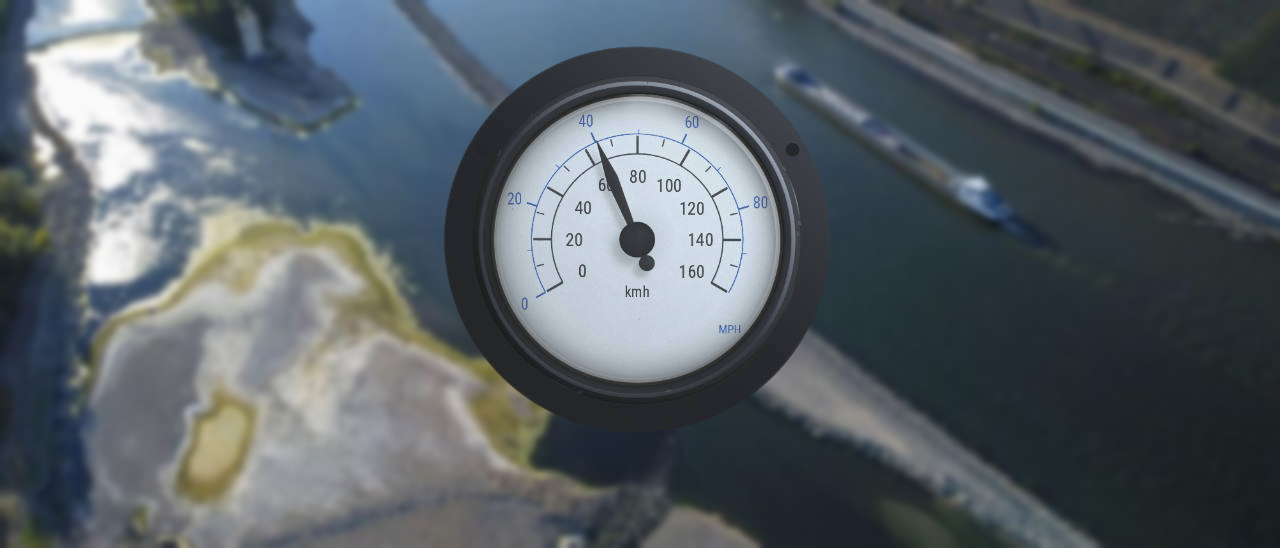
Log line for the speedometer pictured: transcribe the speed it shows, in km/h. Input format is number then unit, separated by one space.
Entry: 65 km/h
